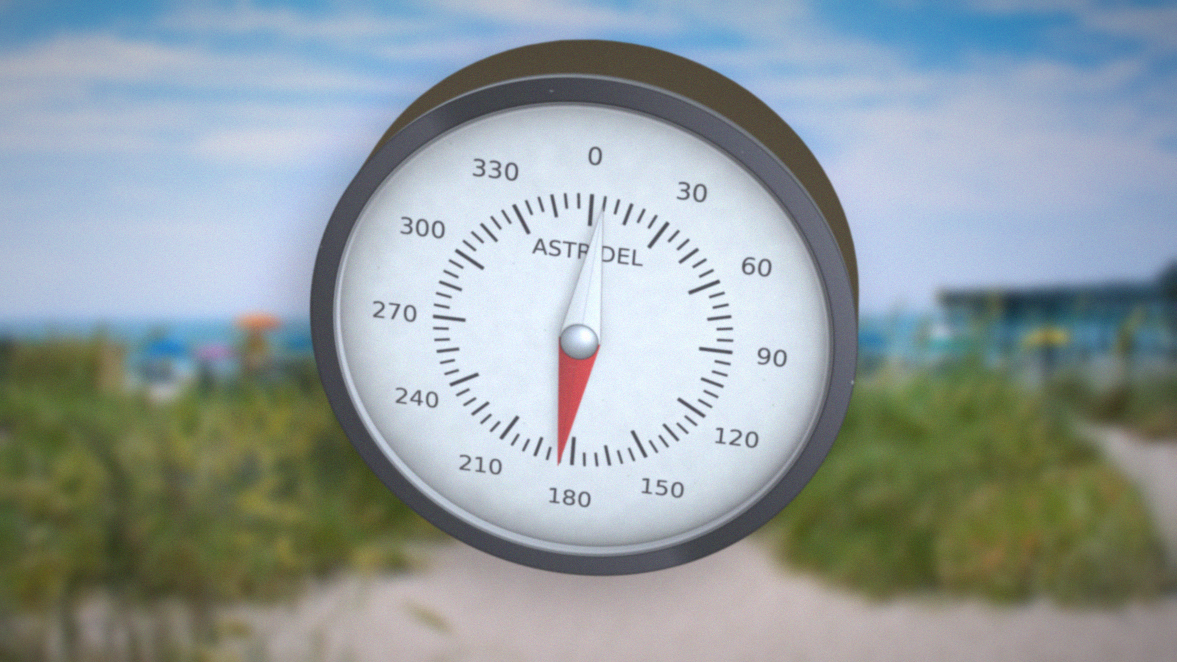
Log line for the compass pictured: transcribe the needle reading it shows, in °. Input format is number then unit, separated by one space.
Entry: 185 °
